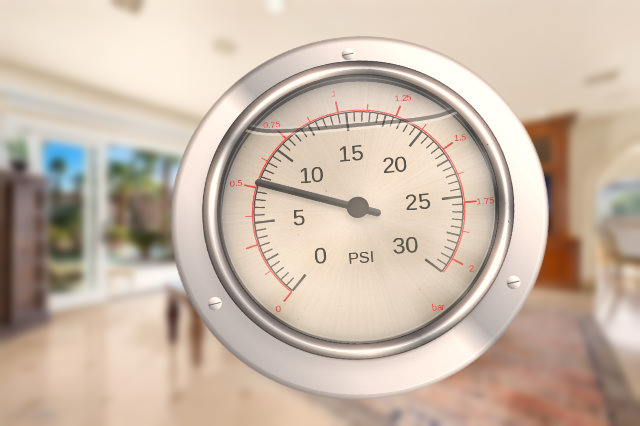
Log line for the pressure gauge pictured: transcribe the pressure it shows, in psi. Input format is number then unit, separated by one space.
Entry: 7.5 psi
